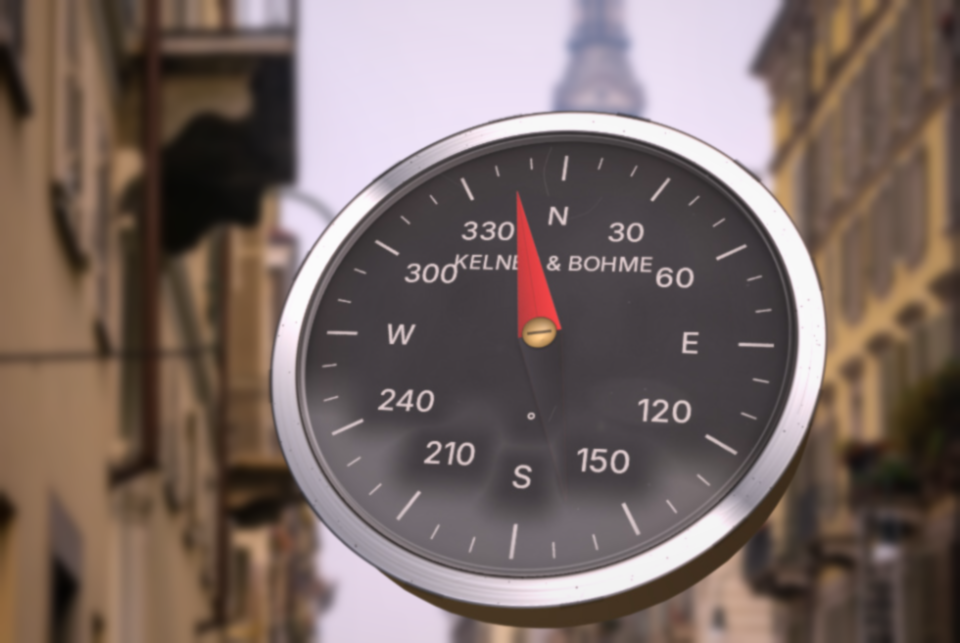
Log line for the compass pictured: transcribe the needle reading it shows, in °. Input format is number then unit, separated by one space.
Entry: 345 °
